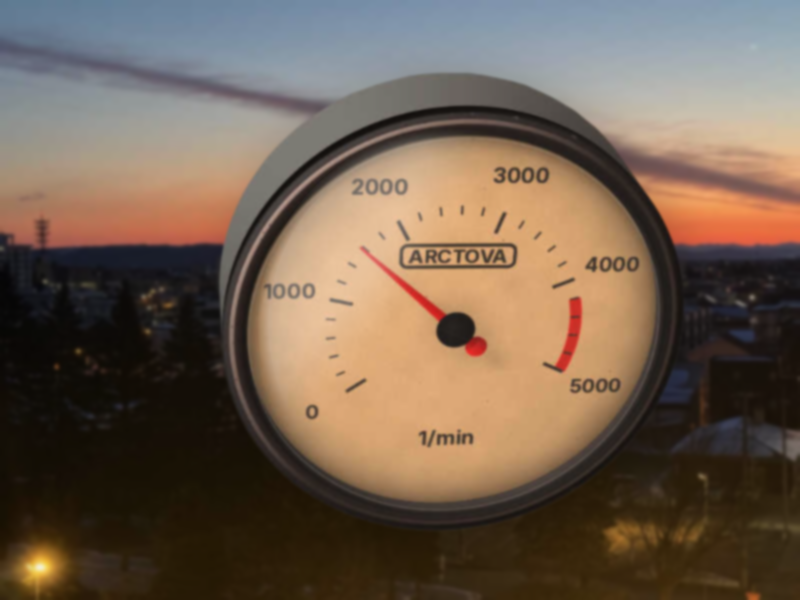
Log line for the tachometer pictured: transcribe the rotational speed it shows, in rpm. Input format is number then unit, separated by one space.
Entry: 1600 rpm
